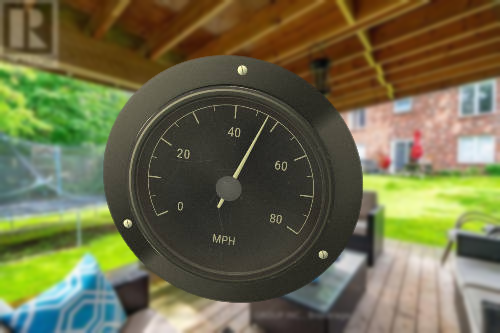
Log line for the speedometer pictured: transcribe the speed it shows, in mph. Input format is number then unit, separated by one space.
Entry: 47.5 mph
